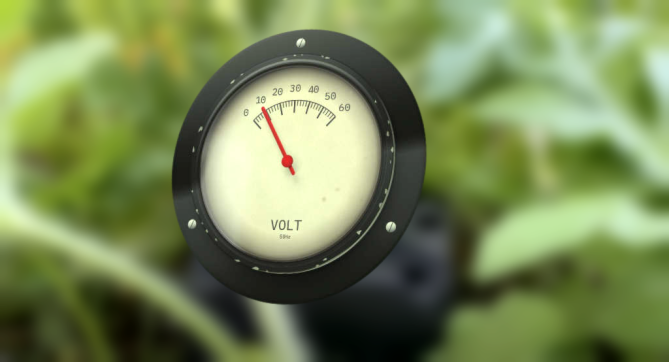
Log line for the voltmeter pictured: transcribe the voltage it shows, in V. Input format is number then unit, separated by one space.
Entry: 10 V
